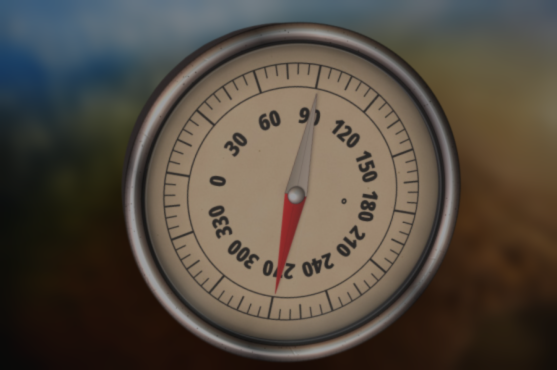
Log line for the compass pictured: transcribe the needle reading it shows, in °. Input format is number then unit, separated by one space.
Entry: 270 °
